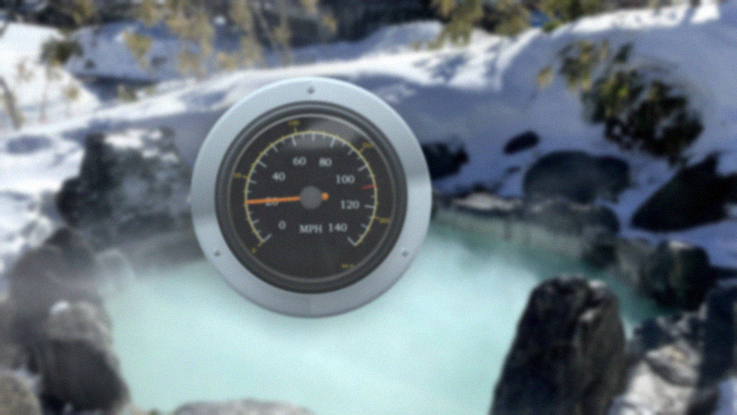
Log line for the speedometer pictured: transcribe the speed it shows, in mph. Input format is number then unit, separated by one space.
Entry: 20 mph
